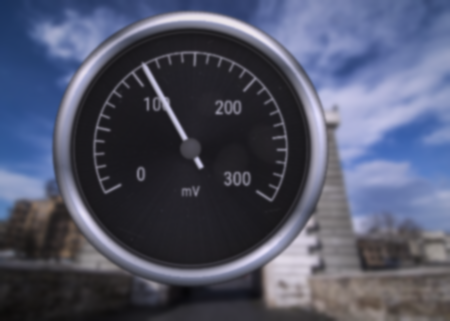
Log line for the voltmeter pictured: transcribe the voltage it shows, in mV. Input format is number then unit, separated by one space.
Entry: 110 mV
